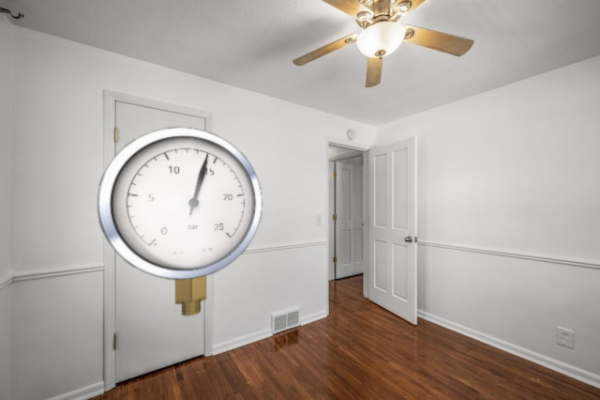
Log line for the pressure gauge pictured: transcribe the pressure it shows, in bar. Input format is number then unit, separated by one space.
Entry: 14 bar
